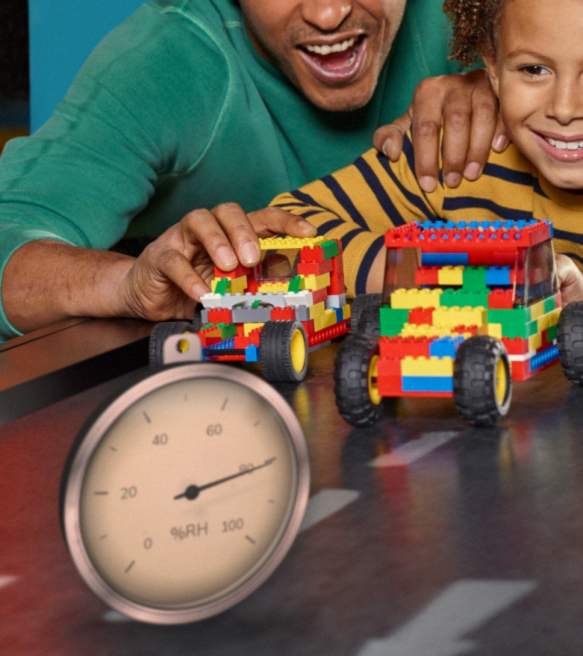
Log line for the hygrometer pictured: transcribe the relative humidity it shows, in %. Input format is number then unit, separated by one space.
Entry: 80 %
